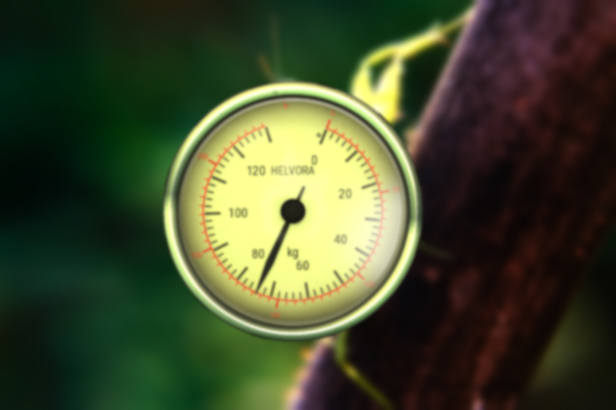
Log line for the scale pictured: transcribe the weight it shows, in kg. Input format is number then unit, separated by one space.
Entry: 74 kg
